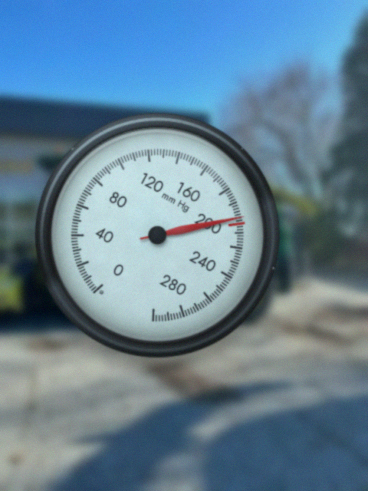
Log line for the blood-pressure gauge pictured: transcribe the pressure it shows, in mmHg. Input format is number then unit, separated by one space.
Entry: 200 mmHg
